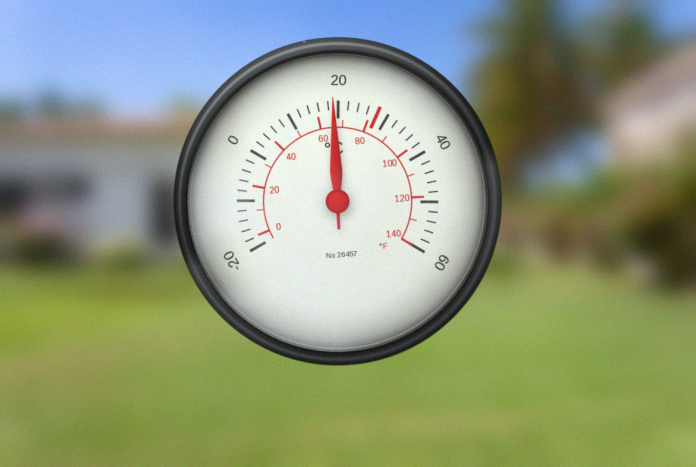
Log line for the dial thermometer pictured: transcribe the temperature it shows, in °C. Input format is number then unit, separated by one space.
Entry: 19 °C
